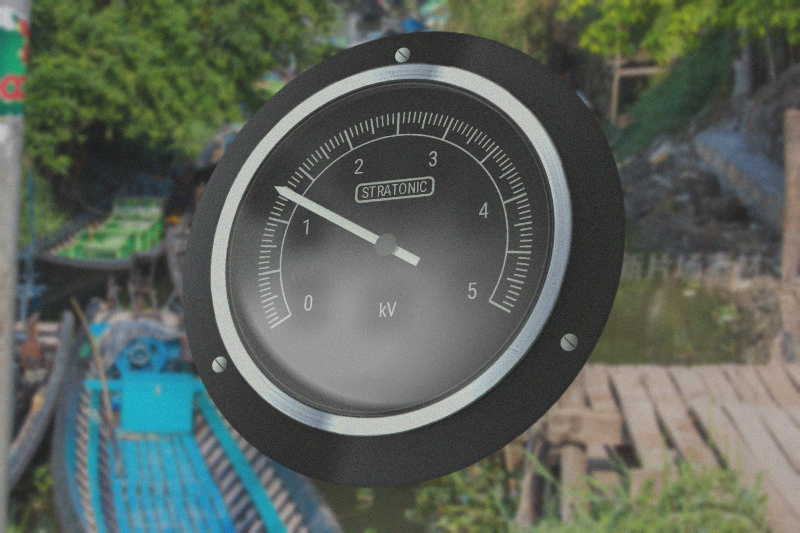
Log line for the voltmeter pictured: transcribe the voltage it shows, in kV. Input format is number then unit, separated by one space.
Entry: 1.25 kV
